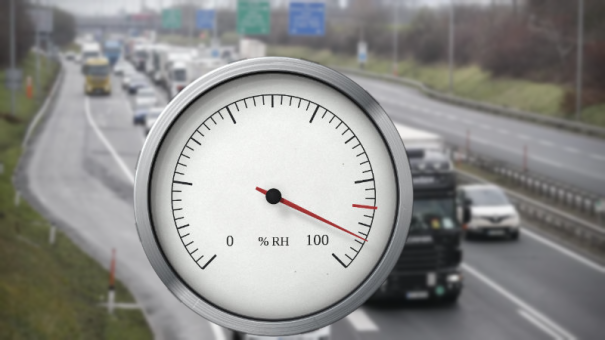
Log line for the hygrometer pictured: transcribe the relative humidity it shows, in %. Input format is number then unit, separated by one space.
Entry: 93 %
